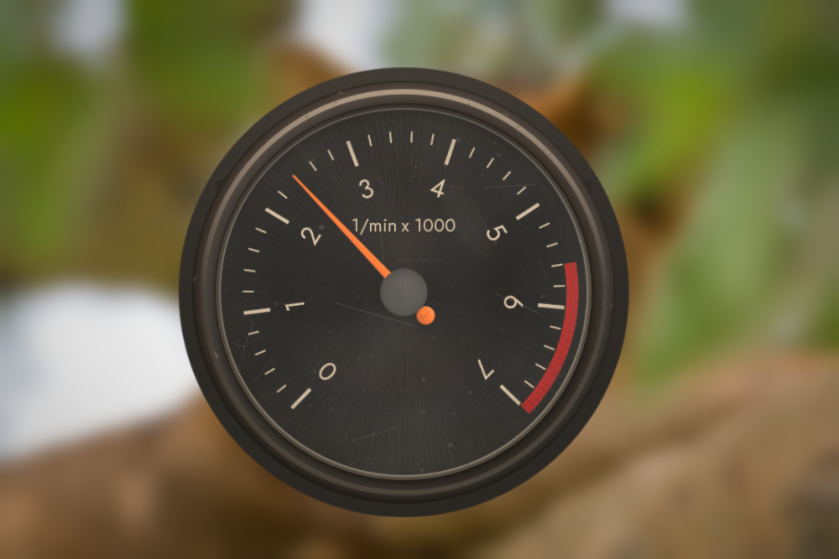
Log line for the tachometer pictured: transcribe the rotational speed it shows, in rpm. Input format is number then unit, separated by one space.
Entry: 2400 rpm
